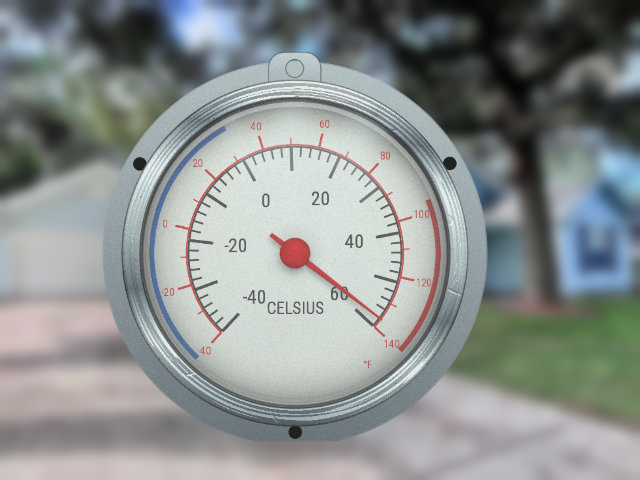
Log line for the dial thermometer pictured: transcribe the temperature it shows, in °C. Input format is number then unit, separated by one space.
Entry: 58 °C
